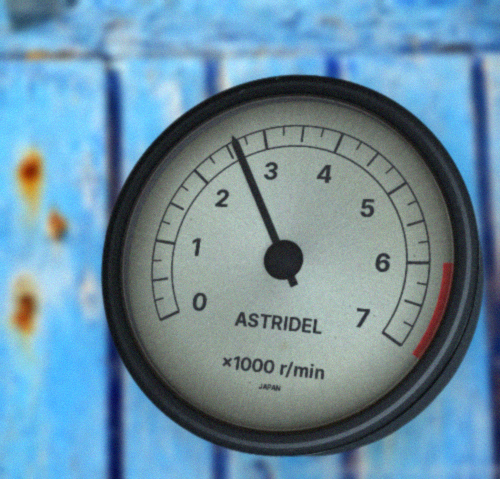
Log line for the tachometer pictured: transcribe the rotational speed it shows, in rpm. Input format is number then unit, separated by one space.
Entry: 2625 rpm
